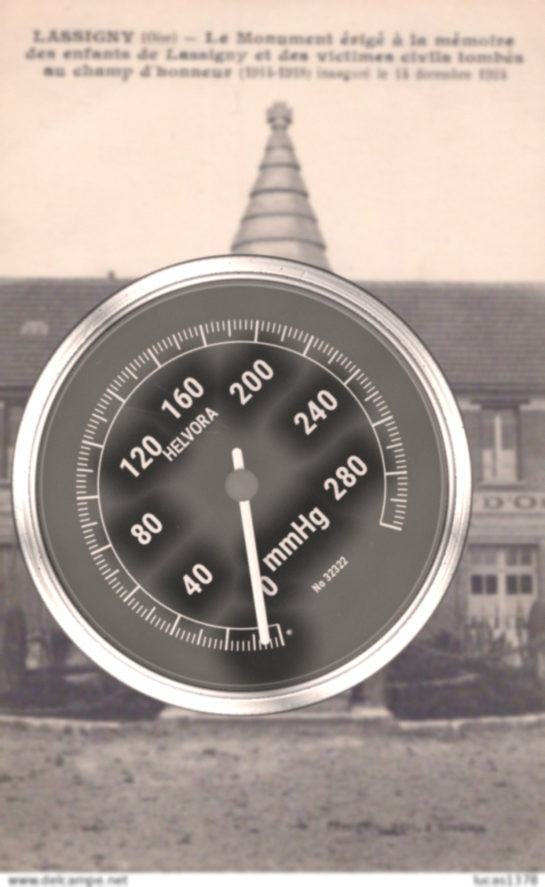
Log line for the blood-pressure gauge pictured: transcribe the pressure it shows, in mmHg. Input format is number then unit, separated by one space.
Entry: 6 mmHg
